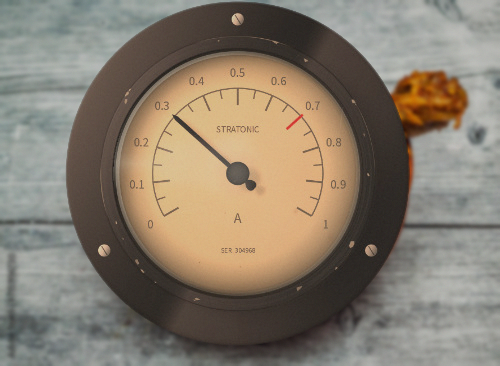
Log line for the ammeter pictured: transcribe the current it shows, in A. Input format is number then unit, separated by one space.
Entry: 0.3 A
